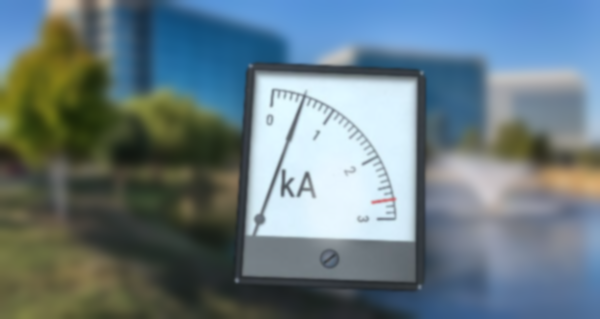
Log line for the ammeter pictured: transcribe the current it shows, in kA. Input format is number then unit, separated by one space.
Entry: 0.5 kA
